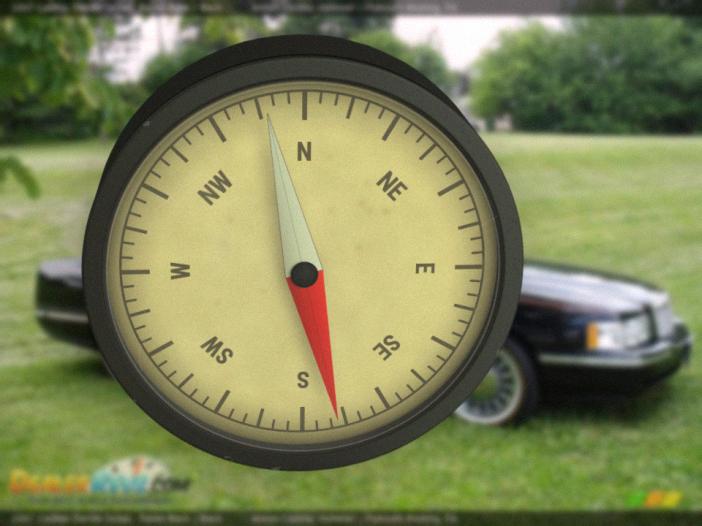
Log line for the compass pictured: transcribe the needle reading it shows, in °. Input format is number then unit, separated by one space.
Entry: 167.5 °
